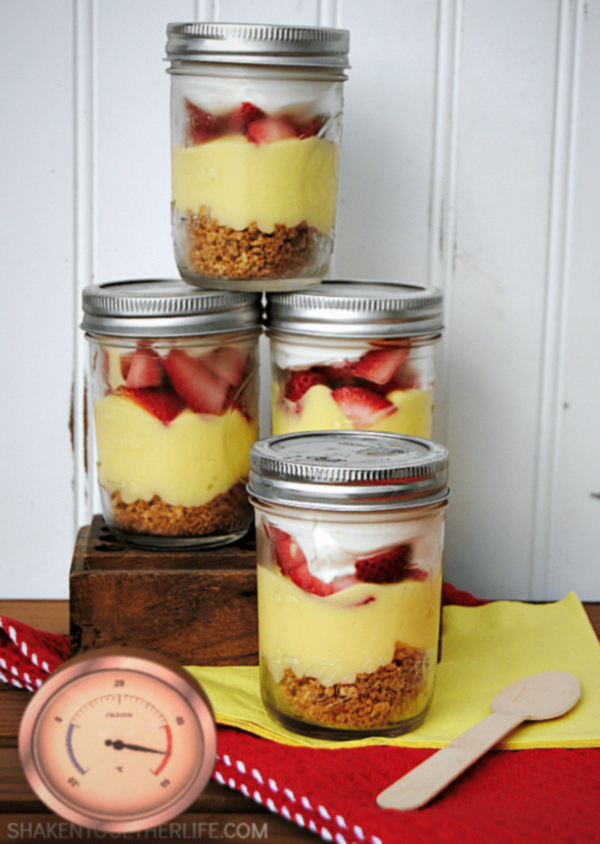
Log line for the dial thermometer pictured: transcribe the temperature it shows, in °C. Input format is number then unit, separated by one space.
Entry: 50 °C
